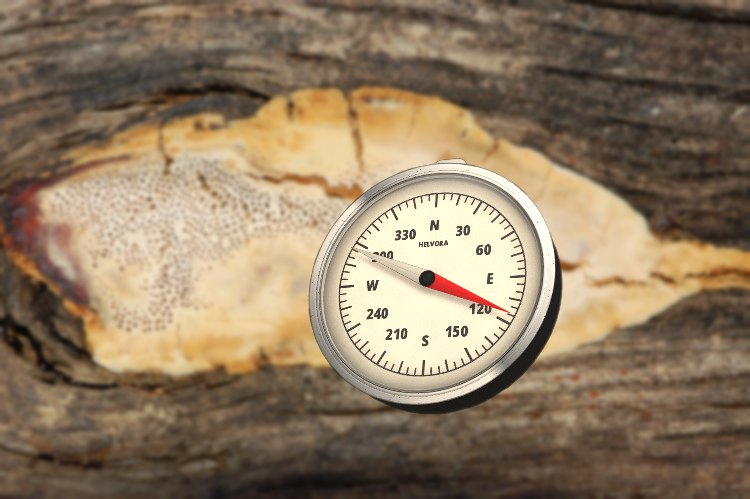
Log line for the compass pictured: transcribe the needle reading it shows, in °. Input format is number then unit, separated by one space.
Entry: 115 °
